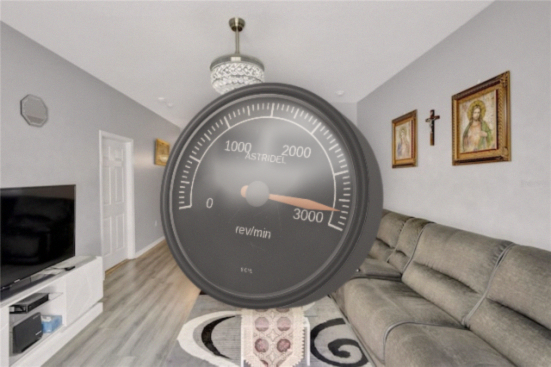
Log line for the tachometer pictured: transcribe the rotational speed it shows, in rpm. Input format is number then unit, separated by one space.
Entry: 2850 rpm
